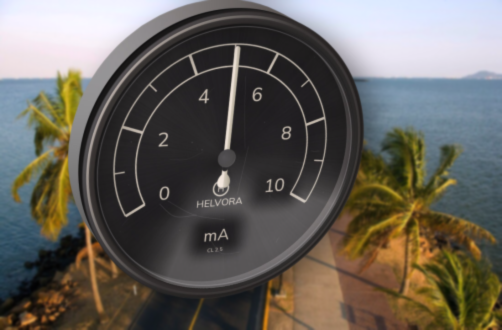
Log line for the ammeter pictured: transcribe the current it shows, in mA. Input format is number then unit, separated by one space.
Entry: 5 mA
